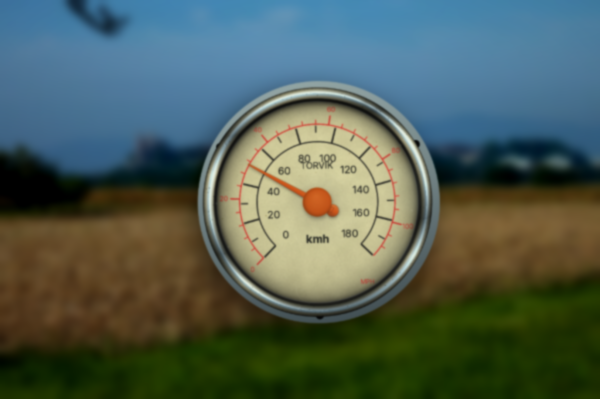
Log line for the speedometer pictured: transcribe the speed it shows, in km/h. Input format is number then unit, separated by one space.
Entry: 50 km/h
